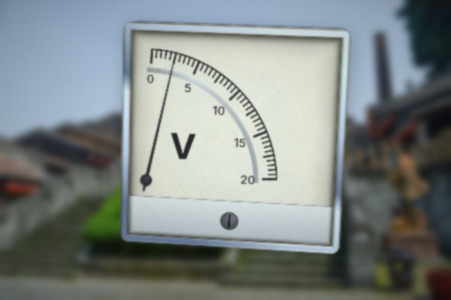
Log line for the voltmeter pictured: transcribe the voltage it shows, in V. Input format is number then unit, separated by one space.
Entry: 2.5 V
